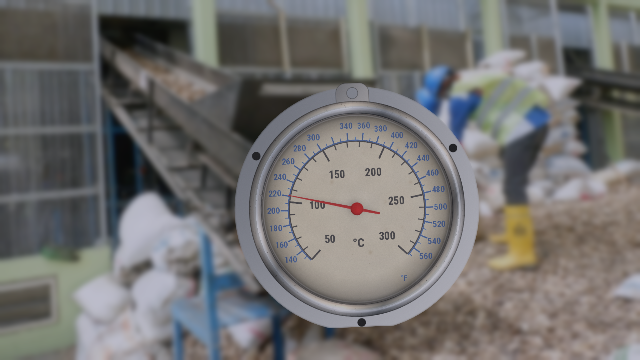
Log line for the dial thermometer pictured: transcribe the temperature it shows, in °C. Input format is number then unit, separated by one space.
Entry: 105 °C
